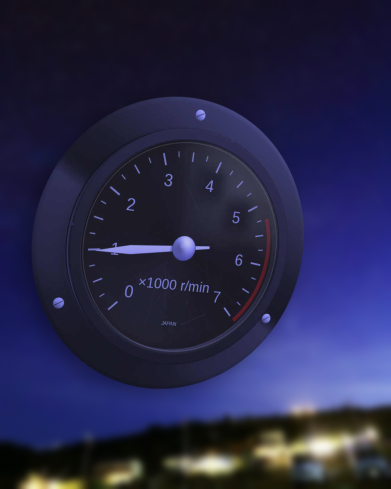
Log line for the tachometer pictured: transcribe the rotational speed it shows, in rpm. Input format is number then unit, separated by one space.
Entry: 1000 rpm
